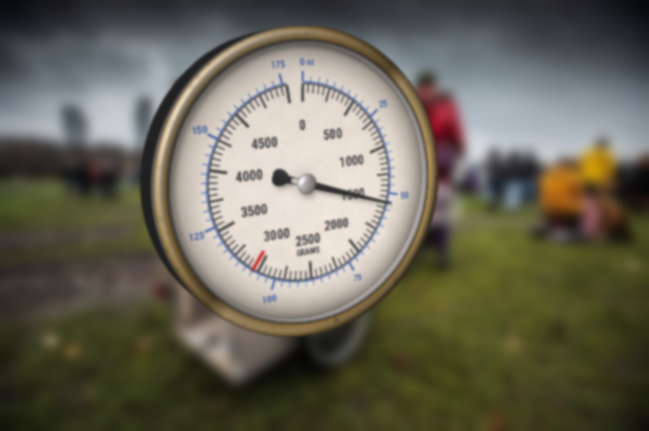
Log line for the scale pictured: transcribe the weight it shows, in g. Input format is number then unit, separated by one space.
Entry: 1500 g
